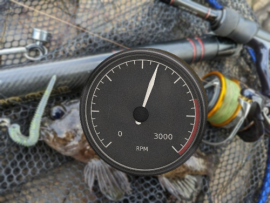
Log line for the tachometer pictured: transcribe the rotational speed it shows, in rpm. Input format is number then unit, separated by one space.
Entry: 1700 rpm
